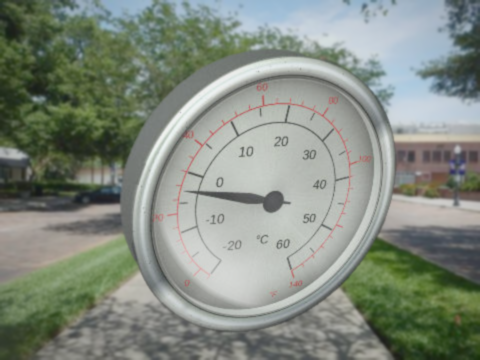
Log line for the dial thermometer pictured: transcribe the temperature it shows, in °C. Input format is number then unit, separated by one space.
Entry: -2.5 °C
